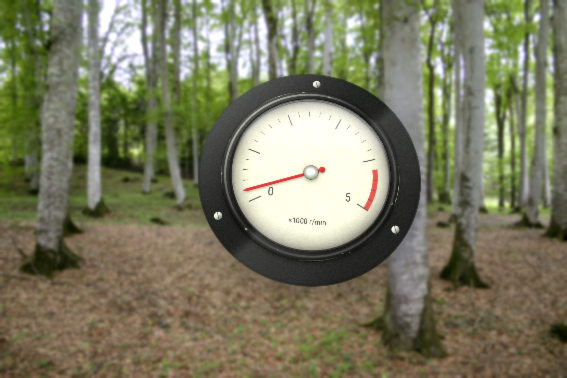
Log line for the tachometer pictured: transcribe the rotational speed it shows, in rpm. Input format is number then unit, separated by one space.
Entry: 200 rpm
